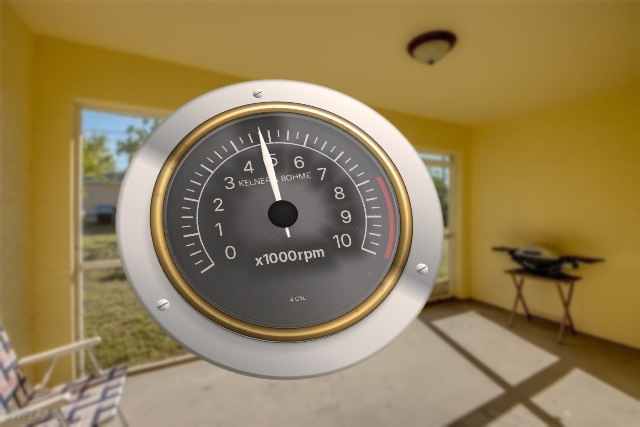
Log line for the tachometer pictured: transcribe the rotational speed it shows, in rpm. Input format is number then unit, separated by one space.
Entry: 4750 rpm
